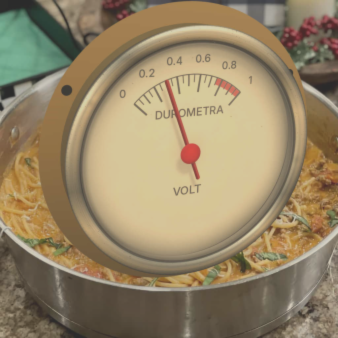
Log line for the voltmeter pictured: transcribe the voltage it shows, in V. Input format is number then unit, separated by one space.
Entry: 0.3 V
